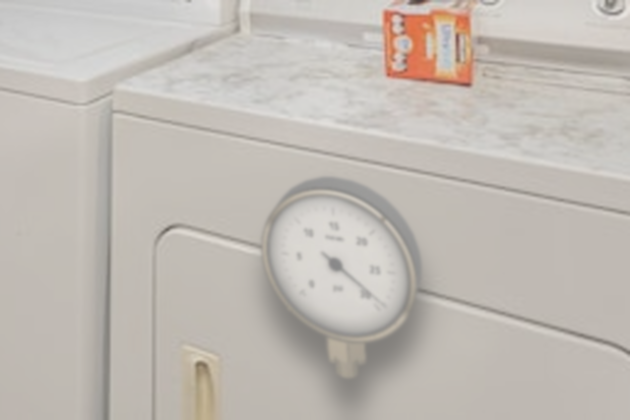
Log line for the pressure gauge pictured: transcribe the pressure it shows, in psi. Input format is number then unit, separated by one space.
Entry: 29 psi
